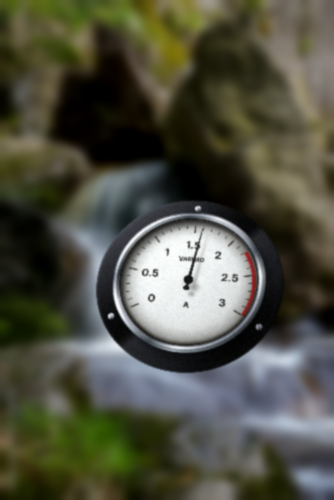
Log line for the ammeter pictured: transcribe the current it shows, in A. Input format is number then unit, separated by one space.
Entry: 1.6 A
